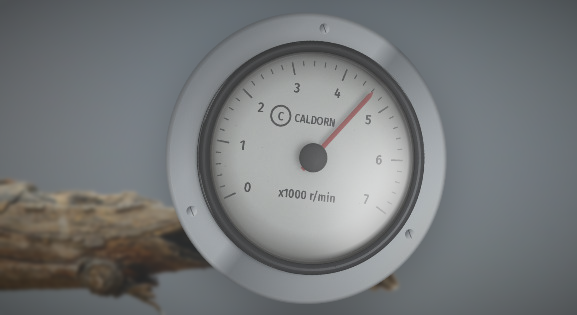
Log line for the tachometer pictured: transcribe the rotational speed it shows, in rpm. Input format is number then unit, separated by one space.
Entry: 4600 rpm
